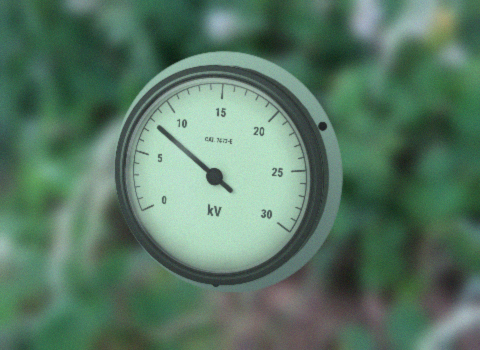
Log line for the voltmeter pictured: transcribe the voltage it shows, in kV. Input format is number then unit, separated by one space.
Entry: 8 kV
